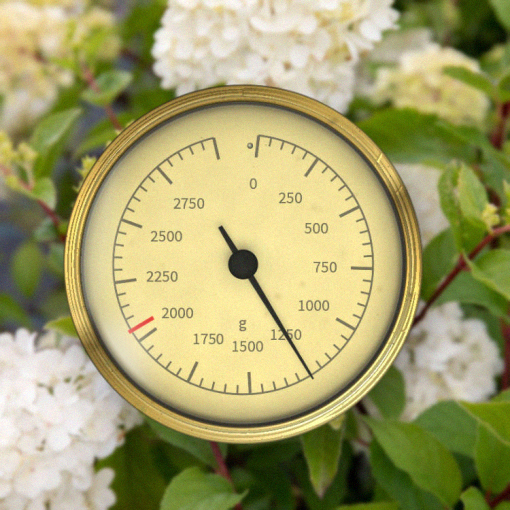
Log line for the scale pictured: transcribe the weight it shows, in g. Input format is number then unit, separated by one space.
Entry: 1250 g
